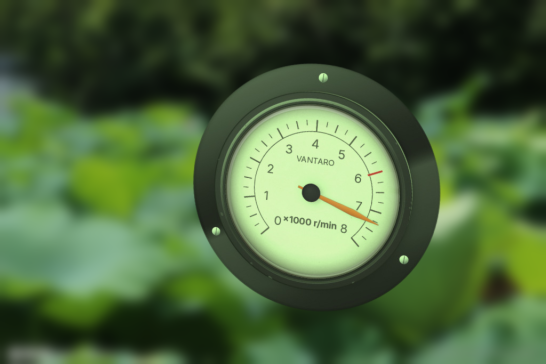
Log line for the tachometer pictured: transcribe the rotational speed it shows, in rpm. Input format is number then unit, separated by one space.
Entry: 7250 rpm
